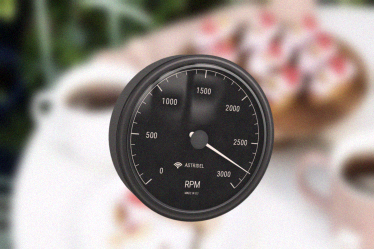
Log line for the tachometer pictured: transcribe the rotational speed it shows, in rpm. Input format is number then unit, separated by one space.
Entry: 2800 rpm
